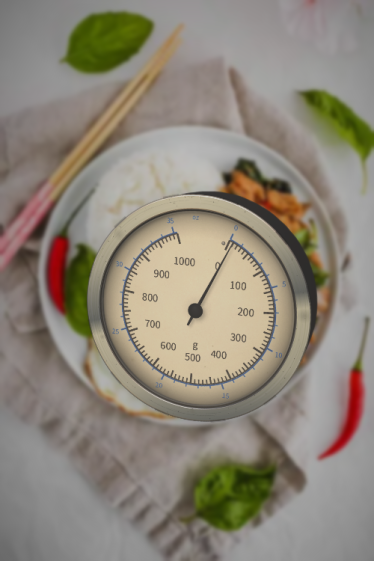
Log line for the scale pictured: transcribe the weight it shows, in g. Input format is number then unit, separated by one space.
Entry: 10 g
